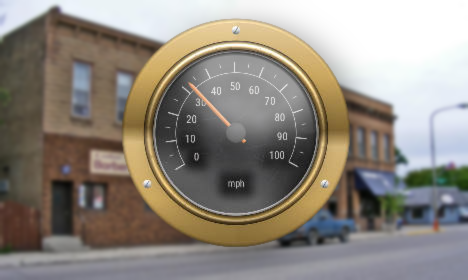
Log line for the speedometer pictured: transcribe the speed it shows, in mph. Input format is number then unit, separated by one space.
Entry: 32.5 mph
